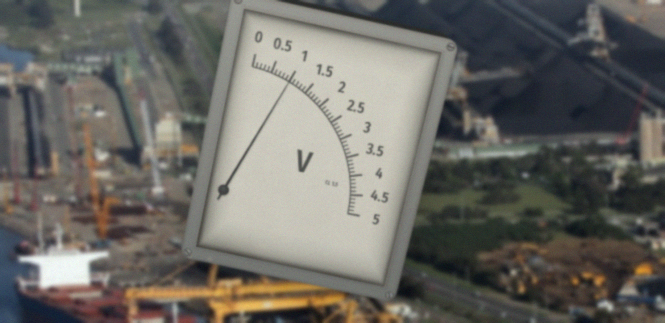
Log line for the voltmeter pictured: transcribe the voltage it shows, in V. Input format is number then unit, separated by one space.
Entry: 1 V
